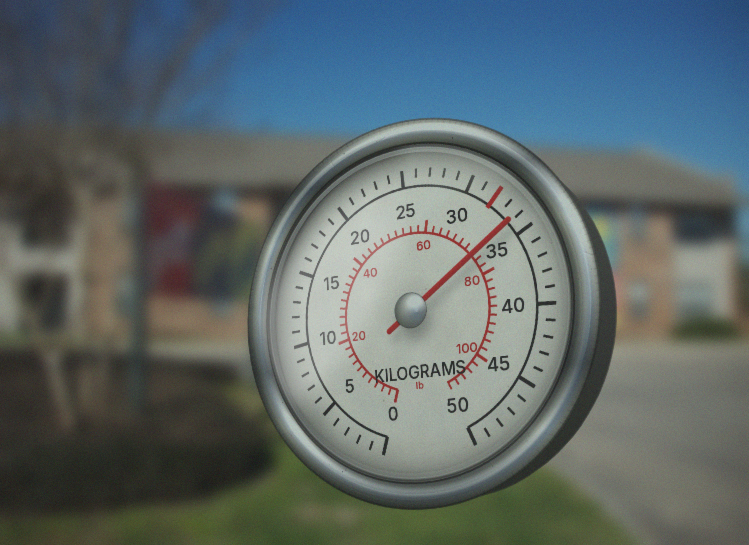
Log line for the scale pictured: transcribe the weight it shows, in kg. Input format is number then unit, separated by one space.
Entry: 34 kg
